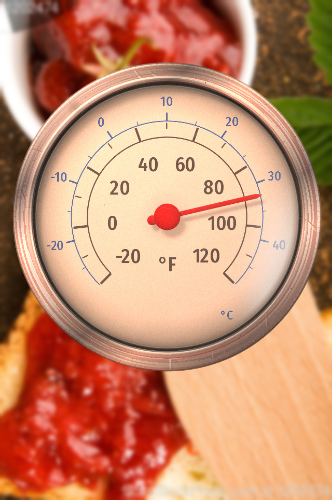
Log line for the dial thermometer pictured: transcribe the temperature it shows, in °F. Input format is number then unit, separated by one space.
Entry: 90 °F
